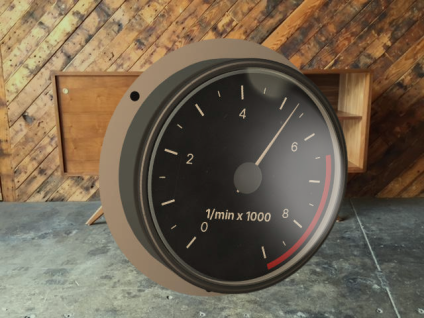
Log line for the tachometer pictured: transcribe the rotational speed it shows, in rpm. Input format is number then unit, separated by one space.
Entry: 5250 rpm
